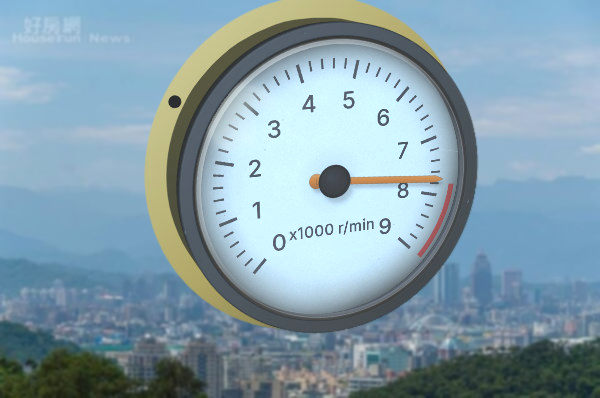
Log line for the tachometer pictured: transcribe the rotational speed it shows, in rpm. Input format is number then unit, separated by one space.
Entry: 7700 rpm
